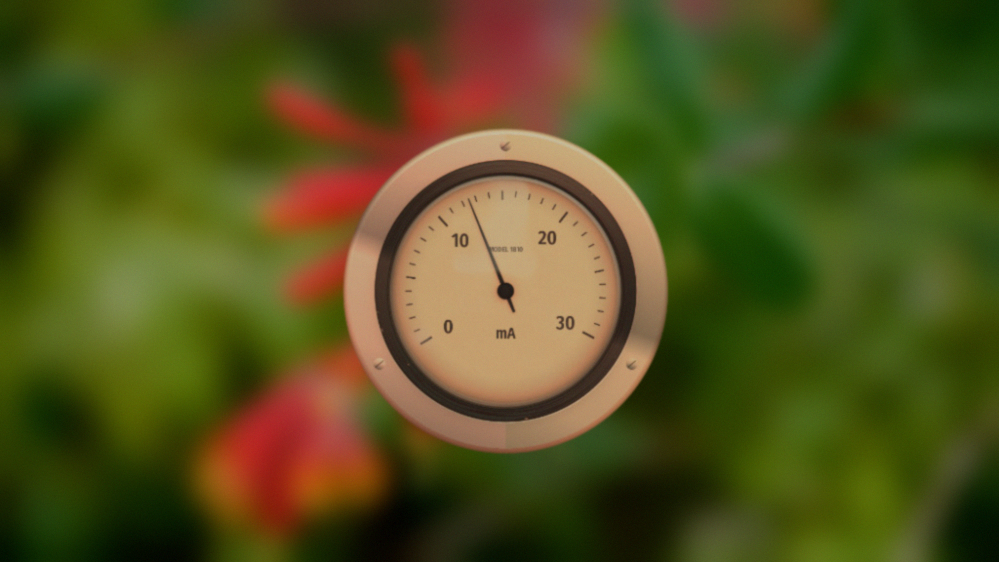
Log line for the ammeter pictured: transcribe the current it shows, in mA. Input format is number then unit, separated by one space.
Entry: 12.5 mA
